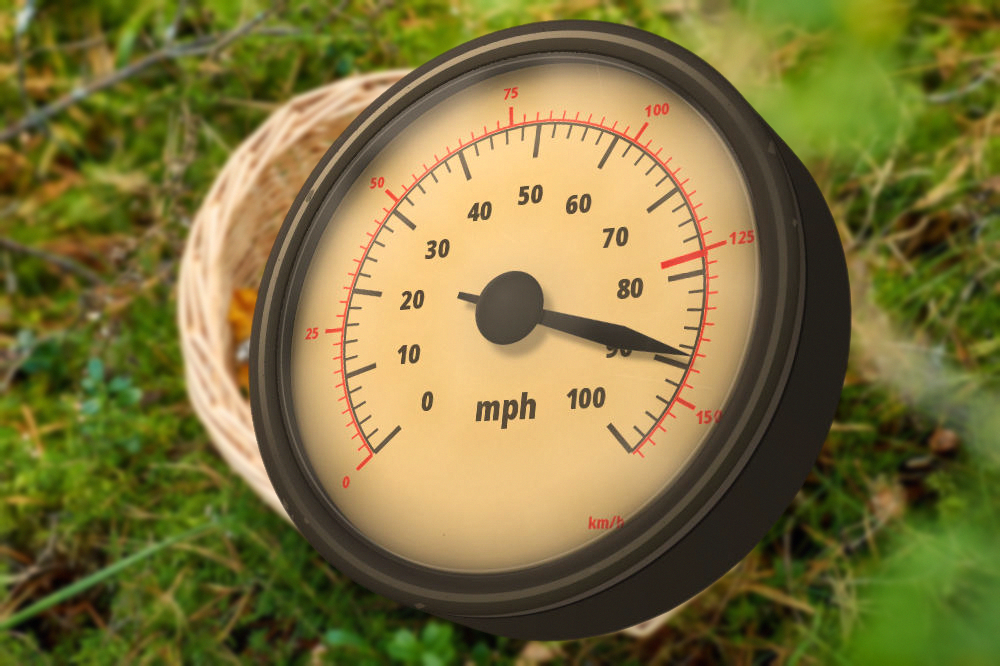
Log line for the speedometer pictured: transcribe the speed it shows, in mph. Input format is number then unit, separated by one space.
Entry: 89 mph
